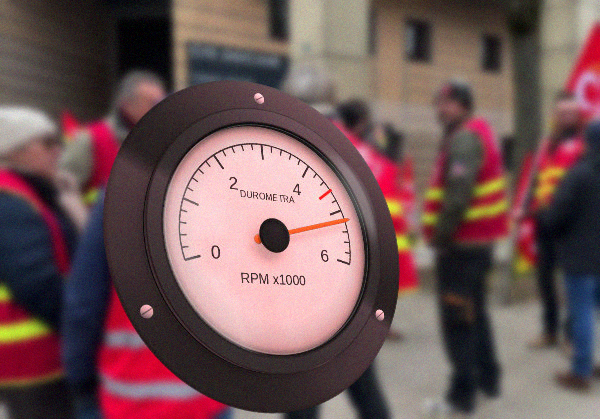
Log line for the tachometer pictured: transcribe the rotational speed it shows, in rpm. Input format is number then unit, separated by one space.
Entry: 5200 rpm
